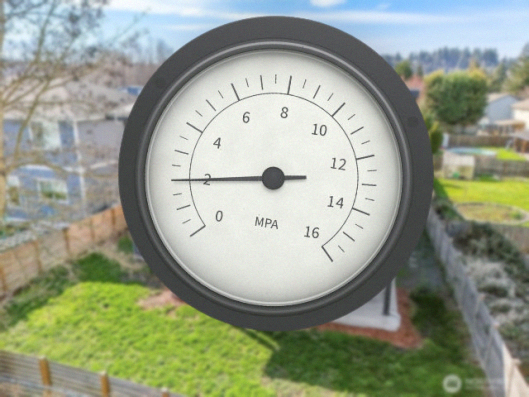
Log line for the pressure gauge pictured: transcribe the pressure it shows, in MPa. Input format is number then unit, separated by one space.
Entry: 2 MPa
